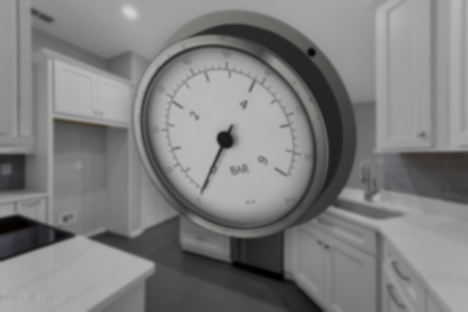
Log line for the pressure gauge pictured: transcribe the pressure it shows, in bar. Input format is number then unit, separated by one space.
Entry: 0 bar
